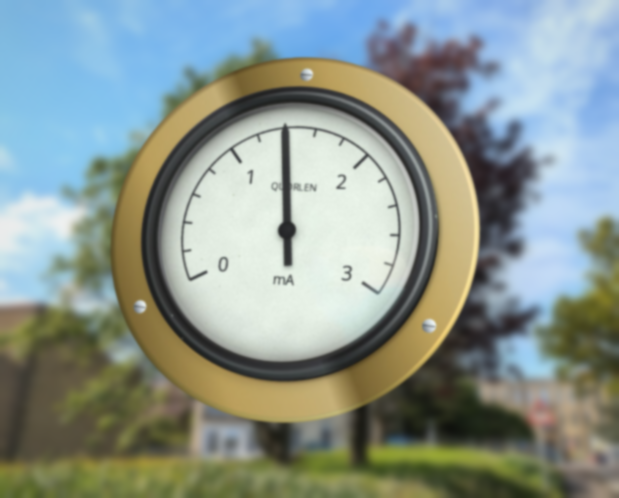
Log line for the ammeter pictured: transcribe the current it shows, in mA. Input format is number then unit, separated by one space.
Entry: 1.4 mA
